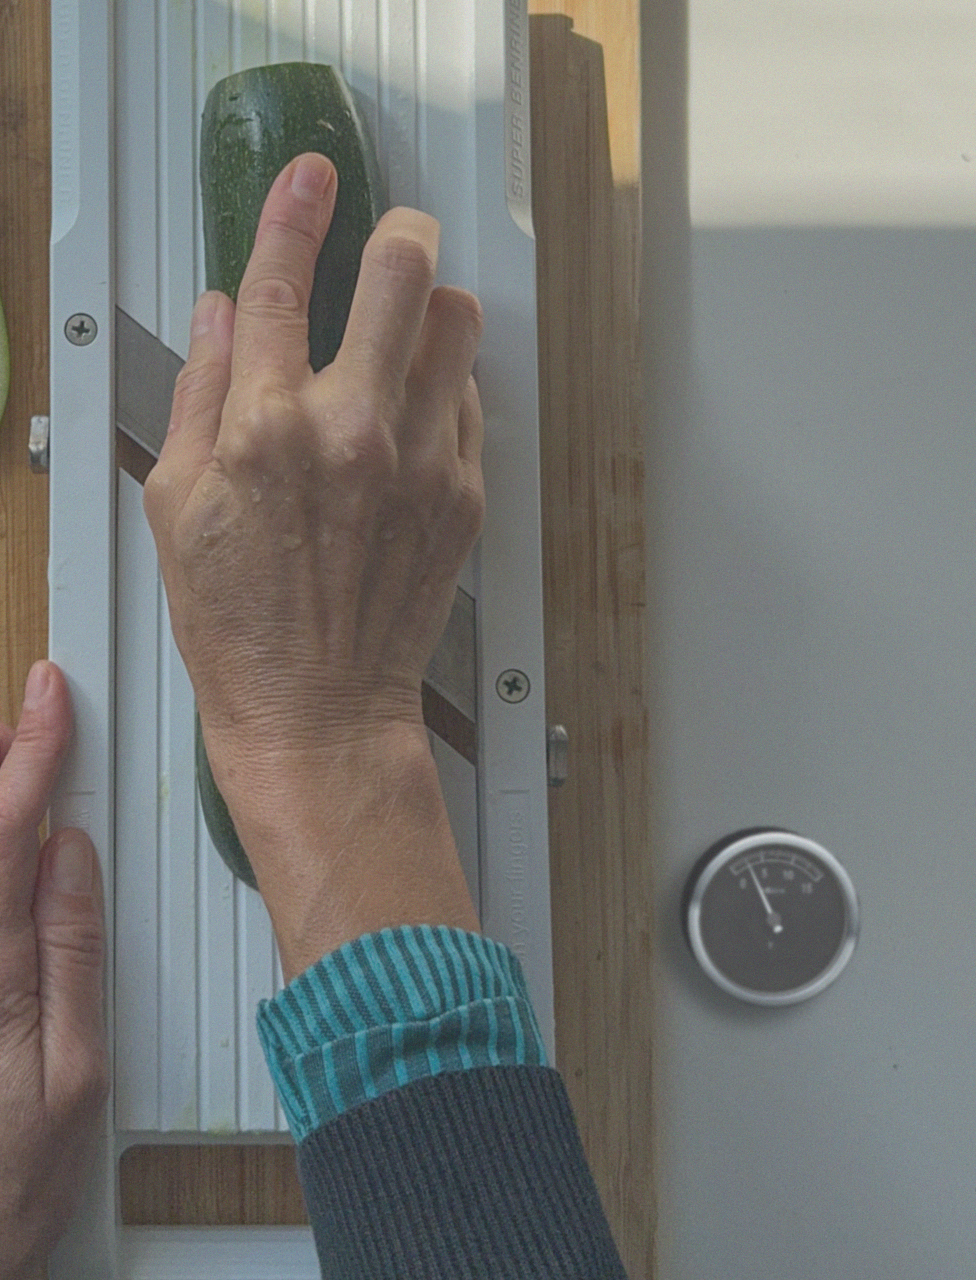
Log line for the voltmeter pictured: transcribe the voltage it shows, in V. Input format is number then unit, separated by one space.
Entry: 2.5 V
